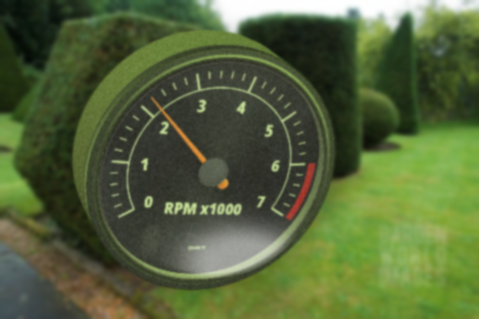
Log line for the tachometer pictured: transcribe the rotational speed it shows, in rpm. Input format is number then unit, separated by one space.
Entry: 2200 rpm
